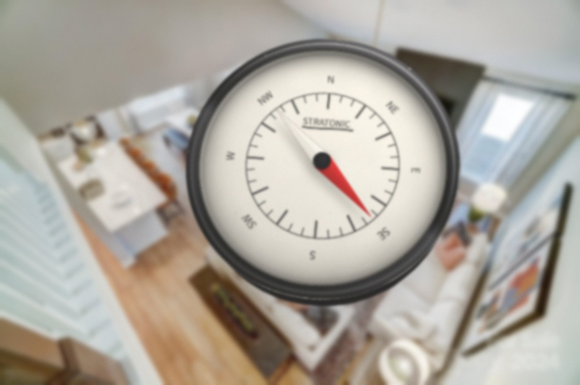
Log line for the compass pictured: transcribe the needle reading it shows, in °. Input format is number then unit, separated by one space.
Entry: 135 °
